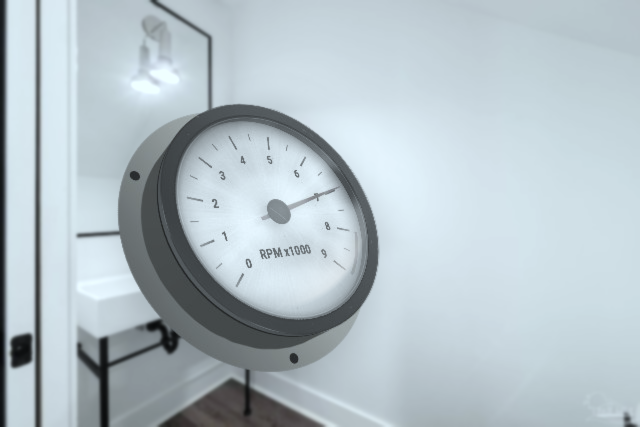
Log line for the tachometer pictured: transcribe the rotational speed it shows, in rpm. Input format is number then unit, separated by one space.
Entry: 7000 rpm
